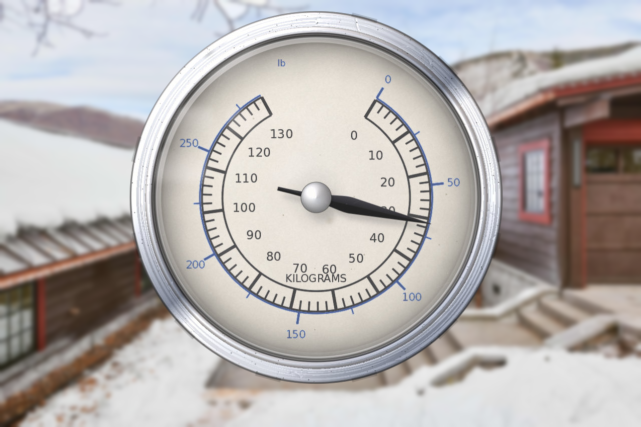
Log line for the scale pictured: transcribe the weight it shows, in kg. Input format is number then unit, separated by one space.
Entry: 31 kg
